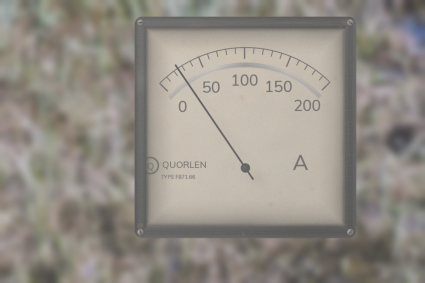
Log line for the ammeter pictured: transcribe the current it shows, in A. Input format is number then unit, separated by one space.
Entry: 25 A
